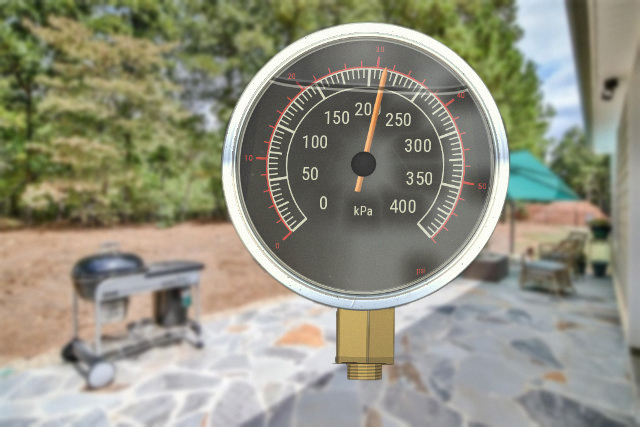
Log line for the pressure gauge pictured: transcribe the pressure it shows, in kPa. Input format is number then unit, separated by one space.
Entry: 215 kPa
